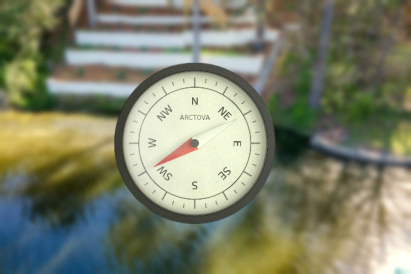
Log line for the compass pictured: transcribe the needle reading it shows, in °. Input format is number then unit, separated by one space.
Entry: 240 °
